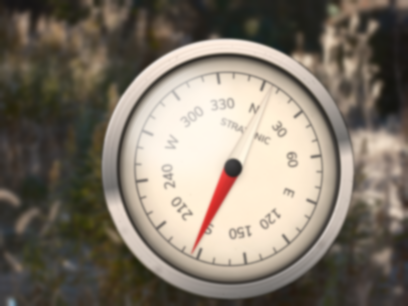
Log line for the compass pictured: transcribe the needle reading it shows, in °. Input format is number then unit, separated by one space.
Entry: 185 °
